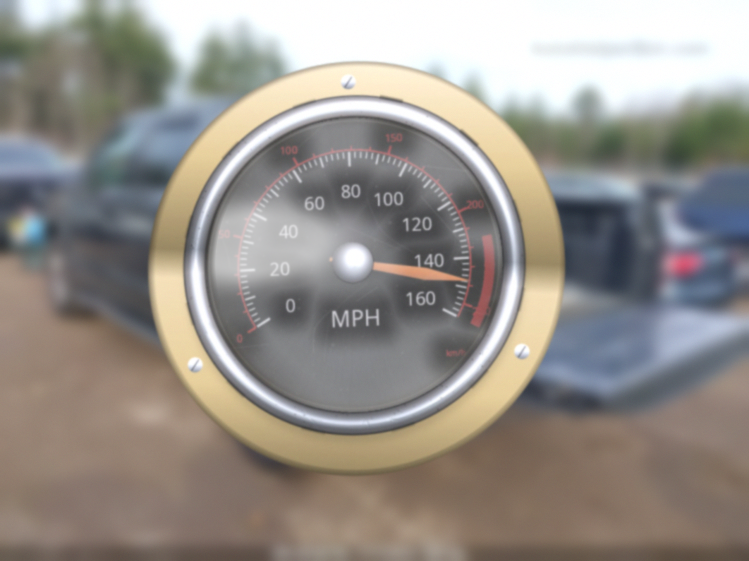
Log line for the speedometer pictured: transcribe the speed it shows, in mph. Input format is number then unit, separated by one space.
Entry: 148 mph
